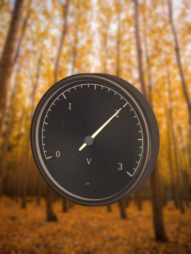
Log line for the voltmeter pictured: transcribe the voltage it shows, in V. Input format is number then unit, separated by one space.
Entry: 2 V
